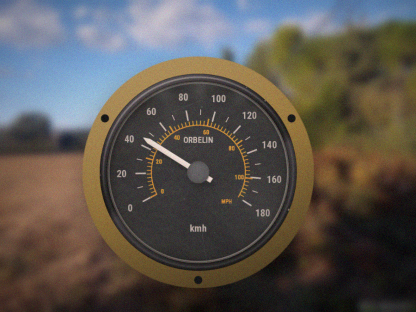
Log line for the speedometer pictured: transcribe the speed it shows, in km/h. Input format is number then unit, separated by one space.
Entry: 45 km/h
